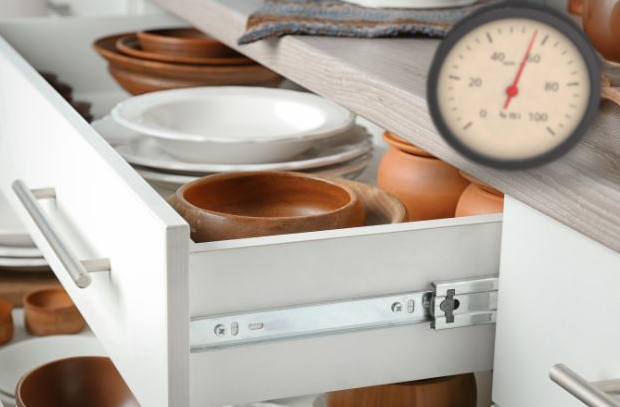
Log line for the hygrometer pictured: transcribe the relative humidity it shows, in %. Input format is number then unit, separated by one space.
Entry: 56 %
